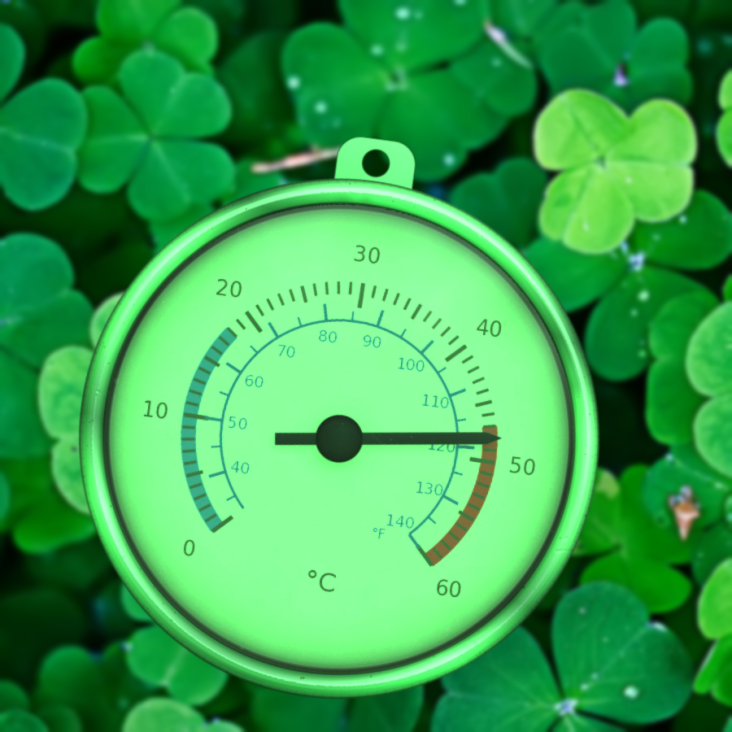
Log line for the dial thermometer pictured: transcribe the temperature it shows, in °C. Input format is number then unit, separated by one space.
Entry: 48 °C
